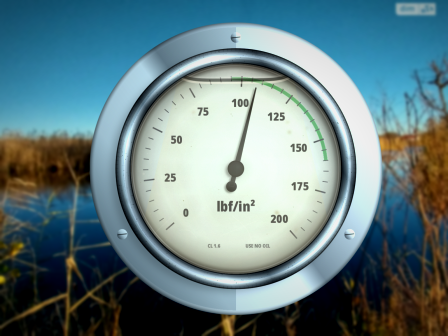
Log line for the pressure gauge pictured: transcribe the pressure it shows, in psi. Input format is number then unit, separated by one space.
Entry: 107.5 psi
